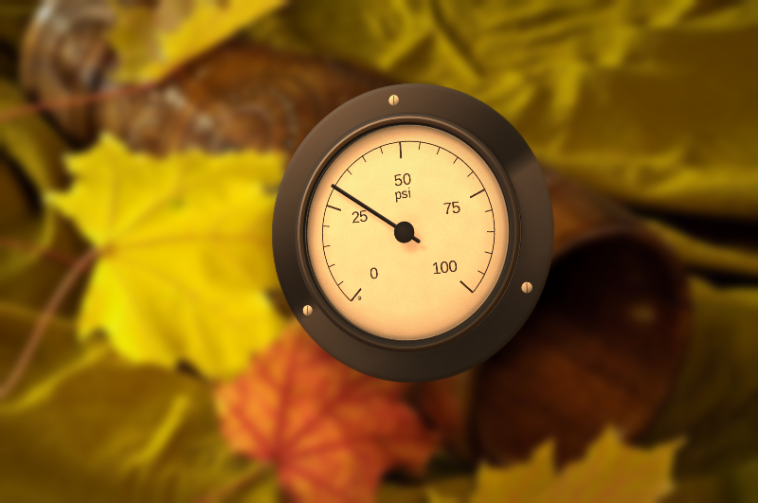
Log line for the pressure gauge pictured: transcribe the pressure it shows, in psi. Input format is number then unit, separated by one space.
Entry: 30 psi
